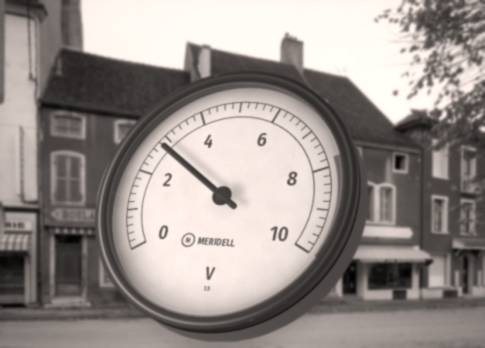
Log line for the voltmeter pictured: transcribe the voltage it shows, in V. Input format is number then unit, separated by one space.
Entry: 2.8 V
